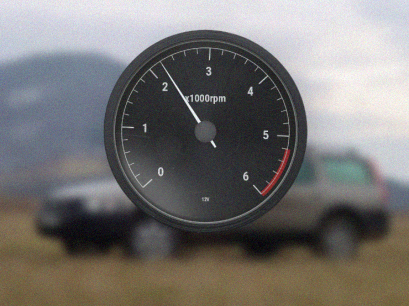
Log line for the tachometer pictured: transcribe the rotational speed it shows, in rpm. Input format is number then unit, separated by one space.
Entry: 2200 rpm
